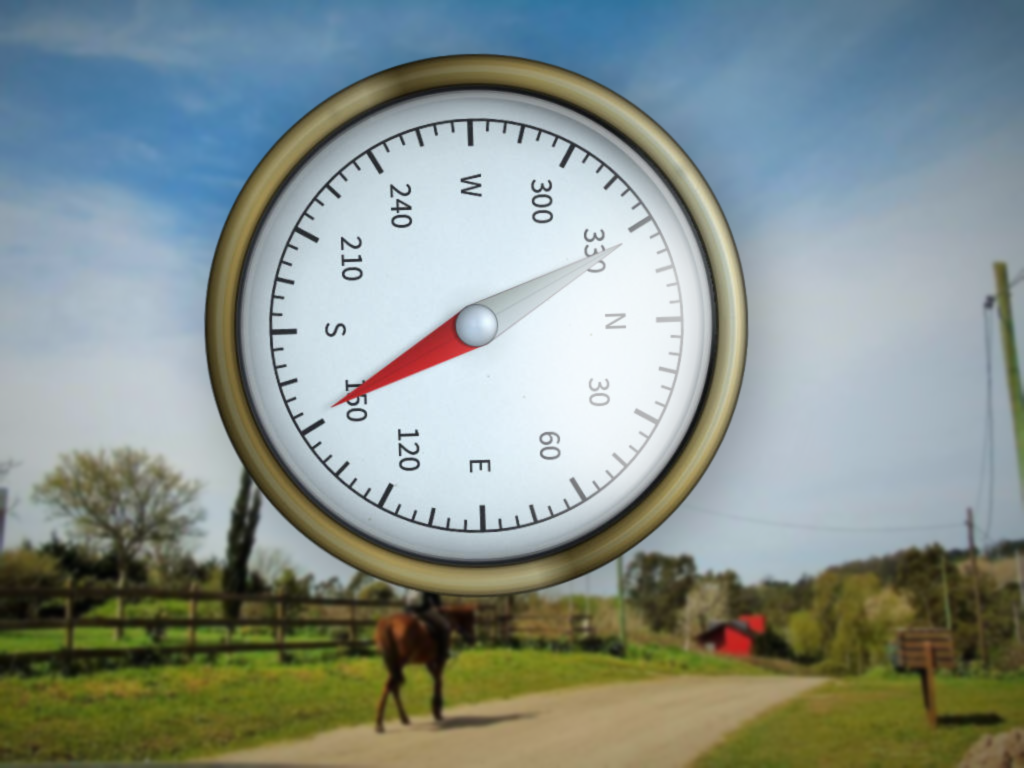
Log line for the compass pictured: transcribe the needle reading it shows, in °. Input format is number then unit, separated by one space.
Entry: 152.5 °
